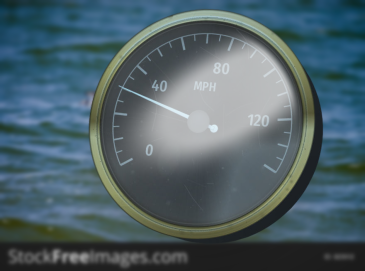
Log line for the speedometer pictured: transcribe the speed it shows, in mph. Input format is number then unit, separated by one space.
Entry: 30 mph
